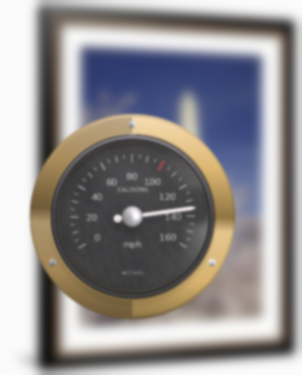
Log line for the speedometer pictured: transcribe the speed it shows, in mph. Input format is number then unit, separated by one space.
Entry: 135 mph
